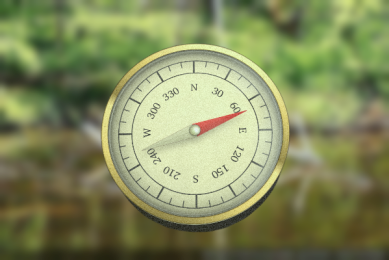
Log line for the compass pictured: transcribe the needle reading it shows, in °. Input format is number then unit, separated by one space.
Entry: 70 °
